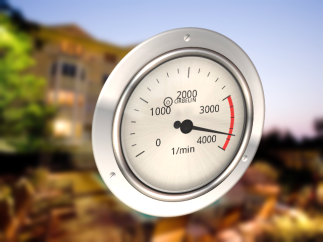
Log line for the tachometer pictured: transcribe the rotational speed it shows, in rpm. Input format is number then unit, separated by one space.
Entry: 3700 rpm
